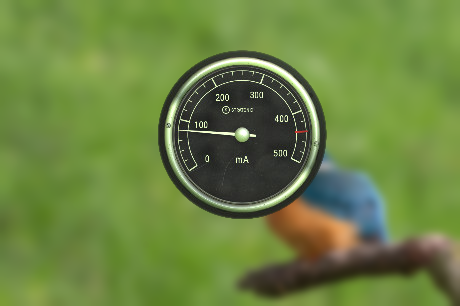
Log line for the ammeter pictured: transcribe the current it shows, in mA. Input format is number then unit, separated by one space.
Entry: 80 mA
